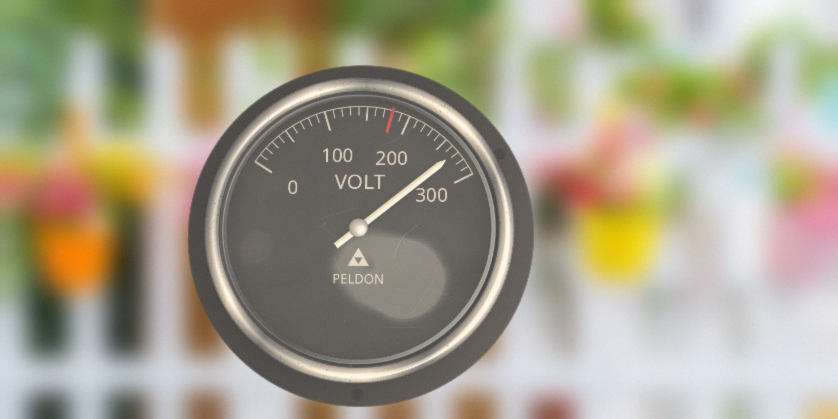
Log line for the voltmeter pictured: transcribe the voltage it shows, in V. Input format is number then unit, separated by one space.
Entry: 270 V
